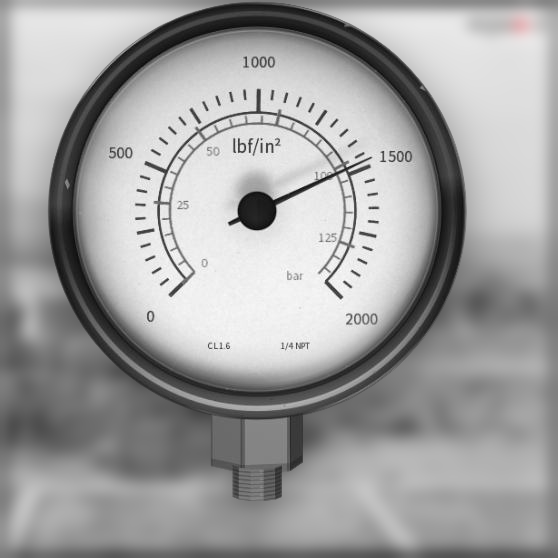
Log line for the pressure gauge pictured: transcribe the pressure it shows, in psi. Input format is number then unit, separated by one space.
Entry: 1475 psi
